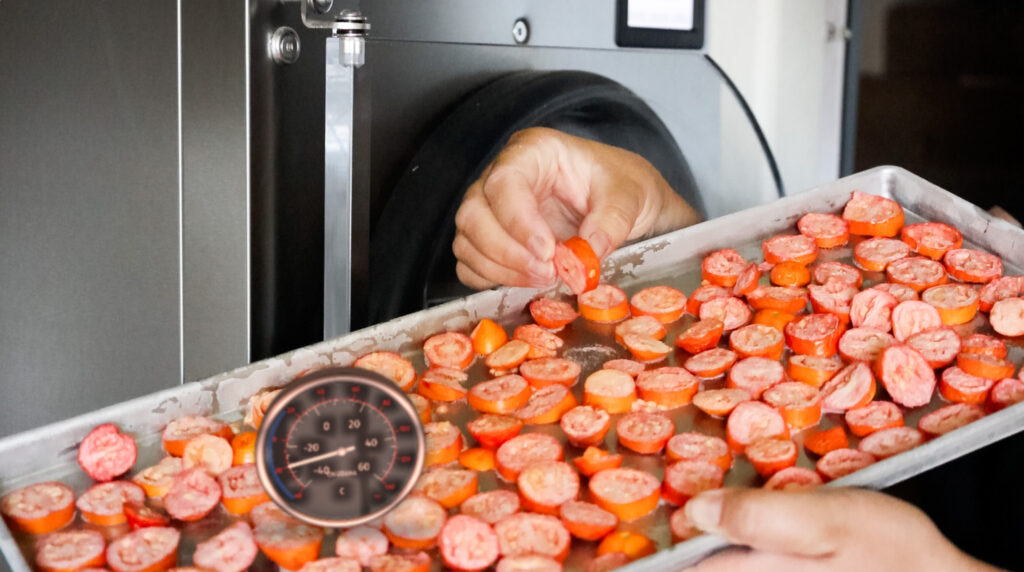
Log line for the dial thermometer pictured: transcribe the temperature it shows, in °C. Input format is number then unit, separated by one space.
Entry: -28 °C
